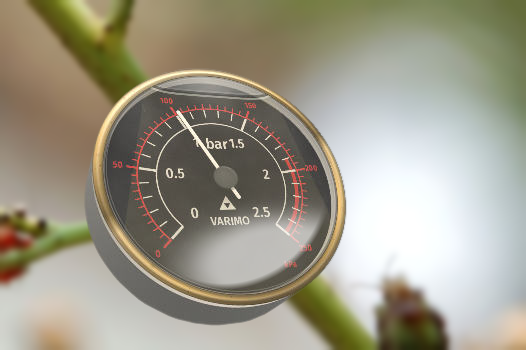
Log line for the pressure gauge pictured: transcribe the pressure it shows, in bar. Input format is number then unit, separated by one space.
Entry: 1 bar
